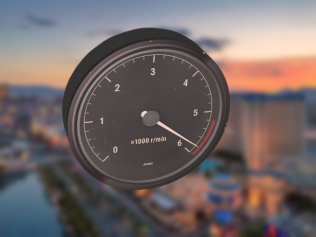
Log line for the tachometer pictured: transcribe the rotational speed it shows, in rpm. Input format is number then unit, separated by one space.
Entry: 5800 rpm
